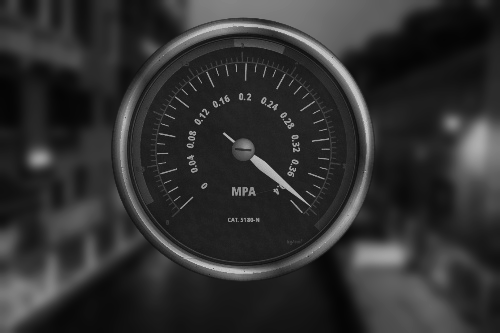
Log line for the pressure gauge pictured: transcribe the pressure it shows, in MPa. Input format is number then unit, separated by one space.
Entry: 0.39 MPa
